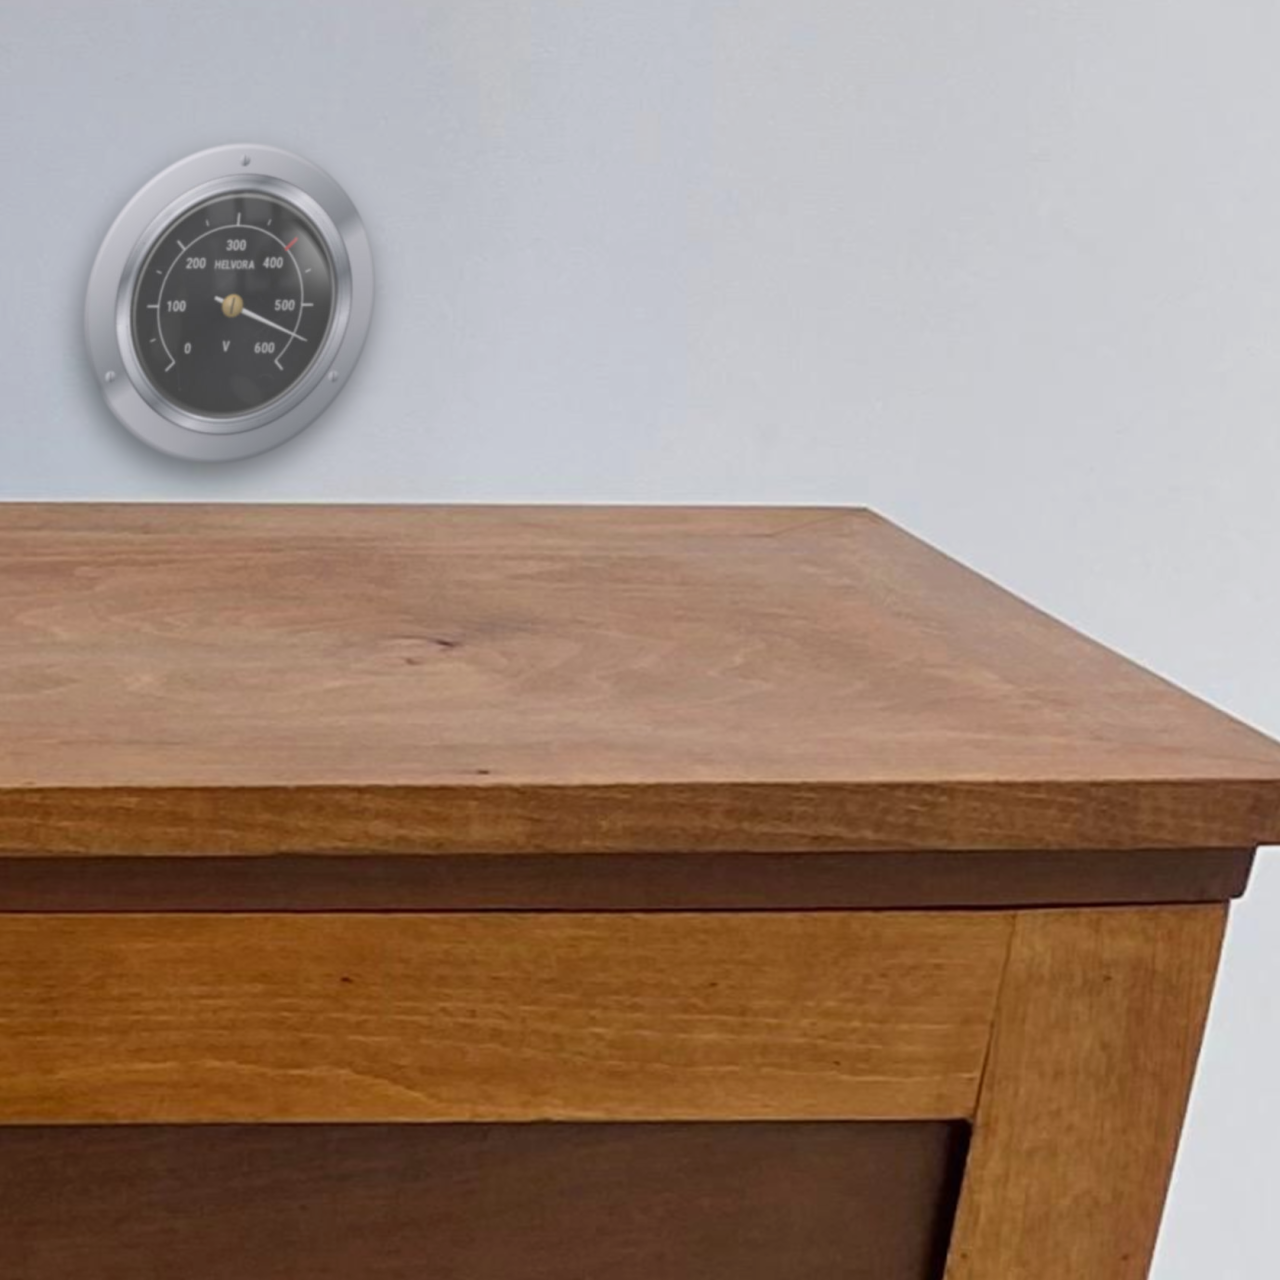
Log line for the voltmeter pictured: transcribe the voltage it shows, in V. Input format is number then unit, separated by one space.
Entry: 550 V
